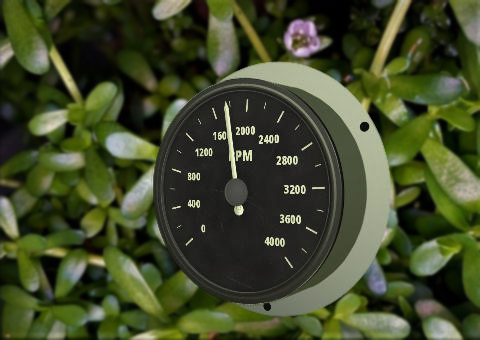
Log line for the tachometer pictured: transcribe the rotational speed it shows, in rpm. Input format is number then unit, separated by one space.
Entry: 1800 rpm
